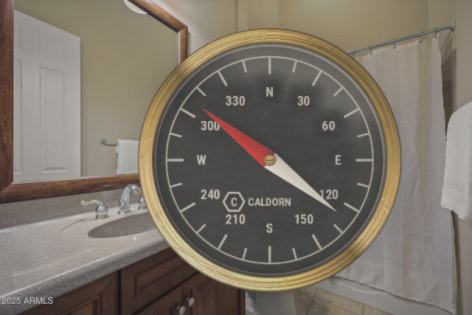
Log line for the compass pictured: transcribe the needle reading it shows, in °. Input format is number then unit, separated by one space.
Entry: 307.5 °
